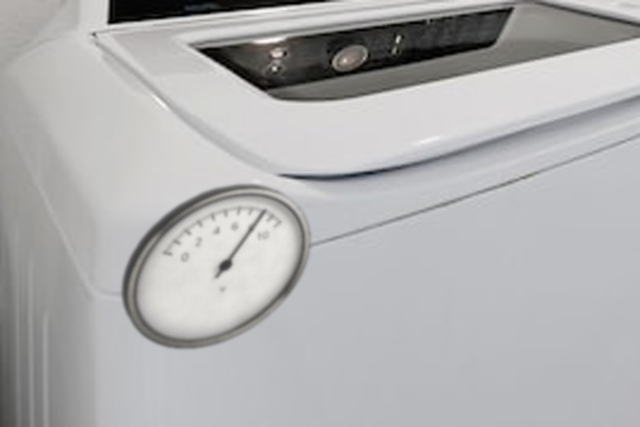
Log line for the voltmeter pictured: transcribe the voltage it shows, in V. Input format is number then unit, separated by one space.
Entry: 8 V
